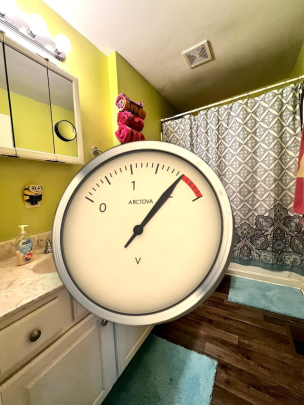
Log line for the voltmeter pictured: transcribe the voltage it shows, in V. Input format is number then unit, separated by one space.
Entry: 2 V
